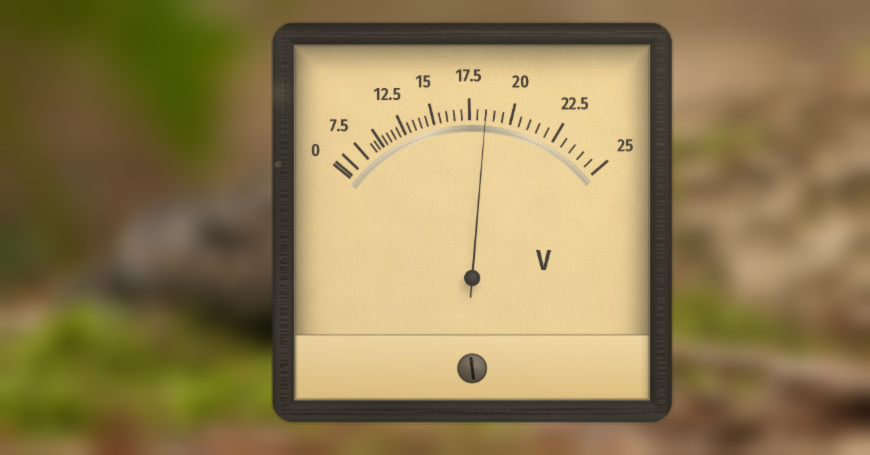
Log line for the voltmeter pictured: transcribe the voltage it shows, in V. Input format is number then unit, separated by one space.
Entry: 18.5 V
